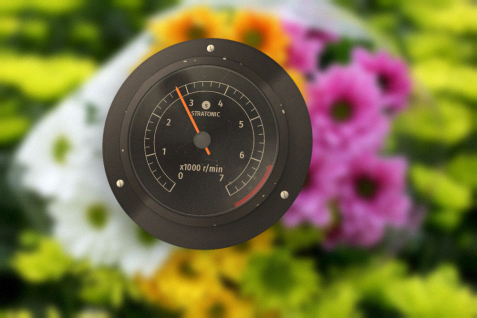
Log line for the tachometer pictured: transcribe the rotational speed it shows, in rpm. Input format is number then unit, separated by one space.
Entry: 2800 rpm
